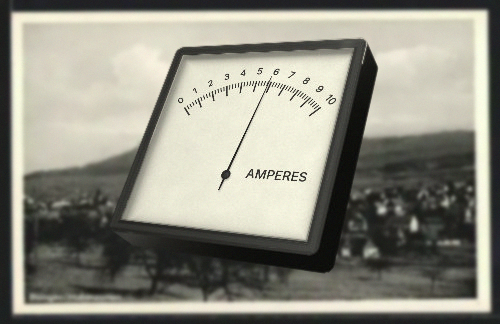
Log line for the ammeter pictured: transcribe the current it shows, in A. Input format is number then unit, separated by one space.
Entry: 6 A
